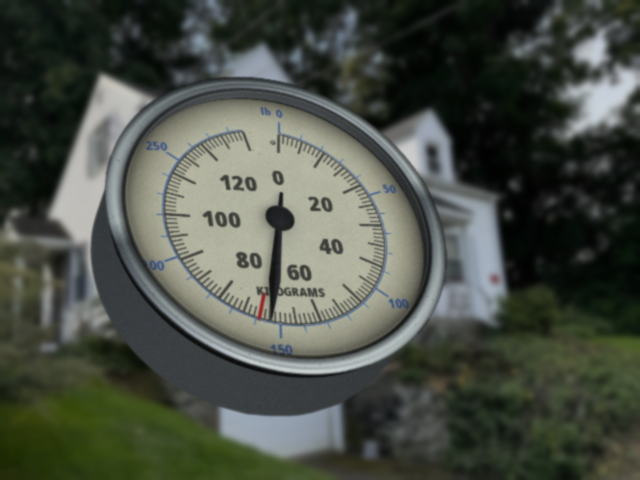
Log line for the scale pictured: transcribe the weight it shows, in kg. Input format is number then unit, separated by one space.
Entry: 70 kg
